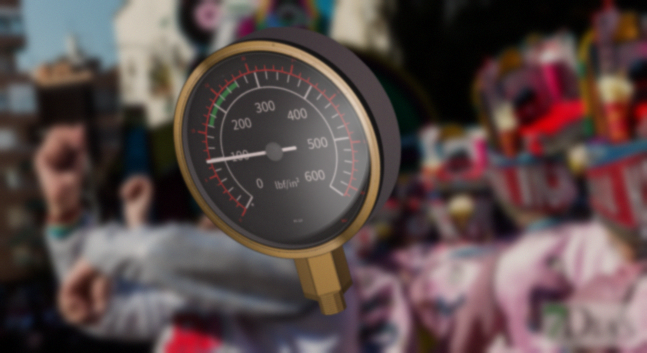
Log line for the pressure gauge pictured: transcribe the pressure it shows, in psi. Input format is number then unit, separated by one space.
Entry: 100 psi
